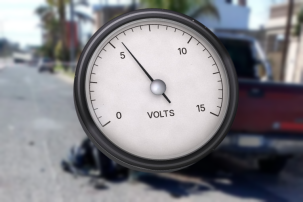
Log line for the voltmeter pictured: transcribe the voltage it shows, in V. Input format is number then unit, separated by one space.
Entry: 5.5 V
